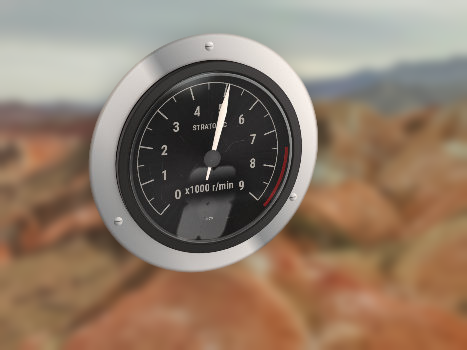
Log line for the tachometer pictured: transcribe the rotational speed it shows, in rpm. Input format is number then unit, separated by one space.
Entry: 5000 rpm
